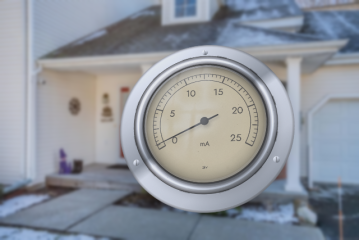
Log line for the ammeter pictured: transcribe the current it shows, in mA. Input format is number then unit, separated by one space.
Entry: 0.5 mA
